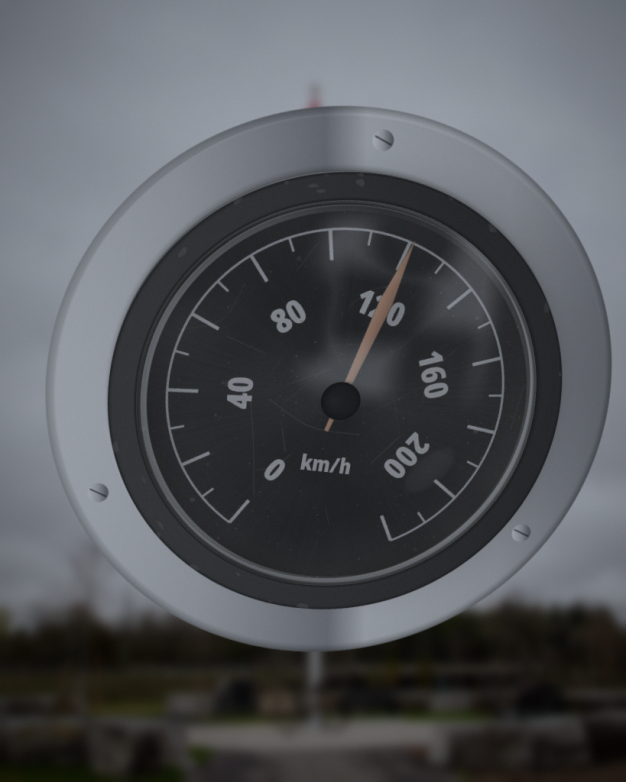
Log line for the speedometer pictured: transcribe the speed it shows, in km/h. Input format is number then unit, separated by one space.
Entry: 120 km/h
